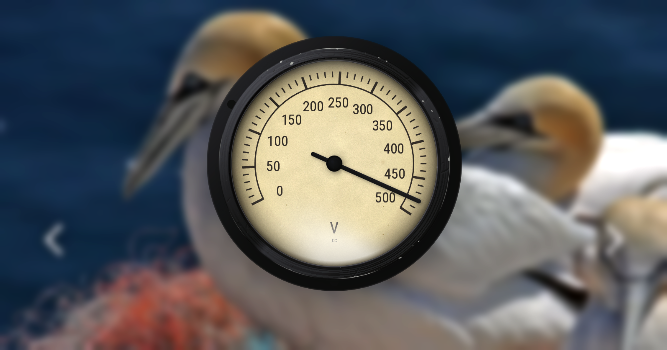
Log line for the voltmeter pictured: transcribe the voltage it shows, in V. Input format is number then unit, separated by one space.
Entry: 480 V
